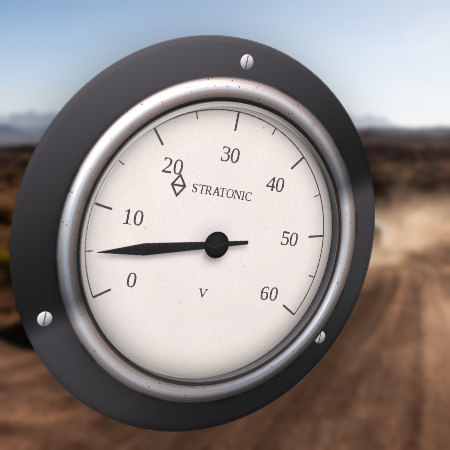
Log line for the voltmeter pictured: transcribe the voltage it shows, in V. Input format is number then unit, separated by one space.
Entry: 5 V
